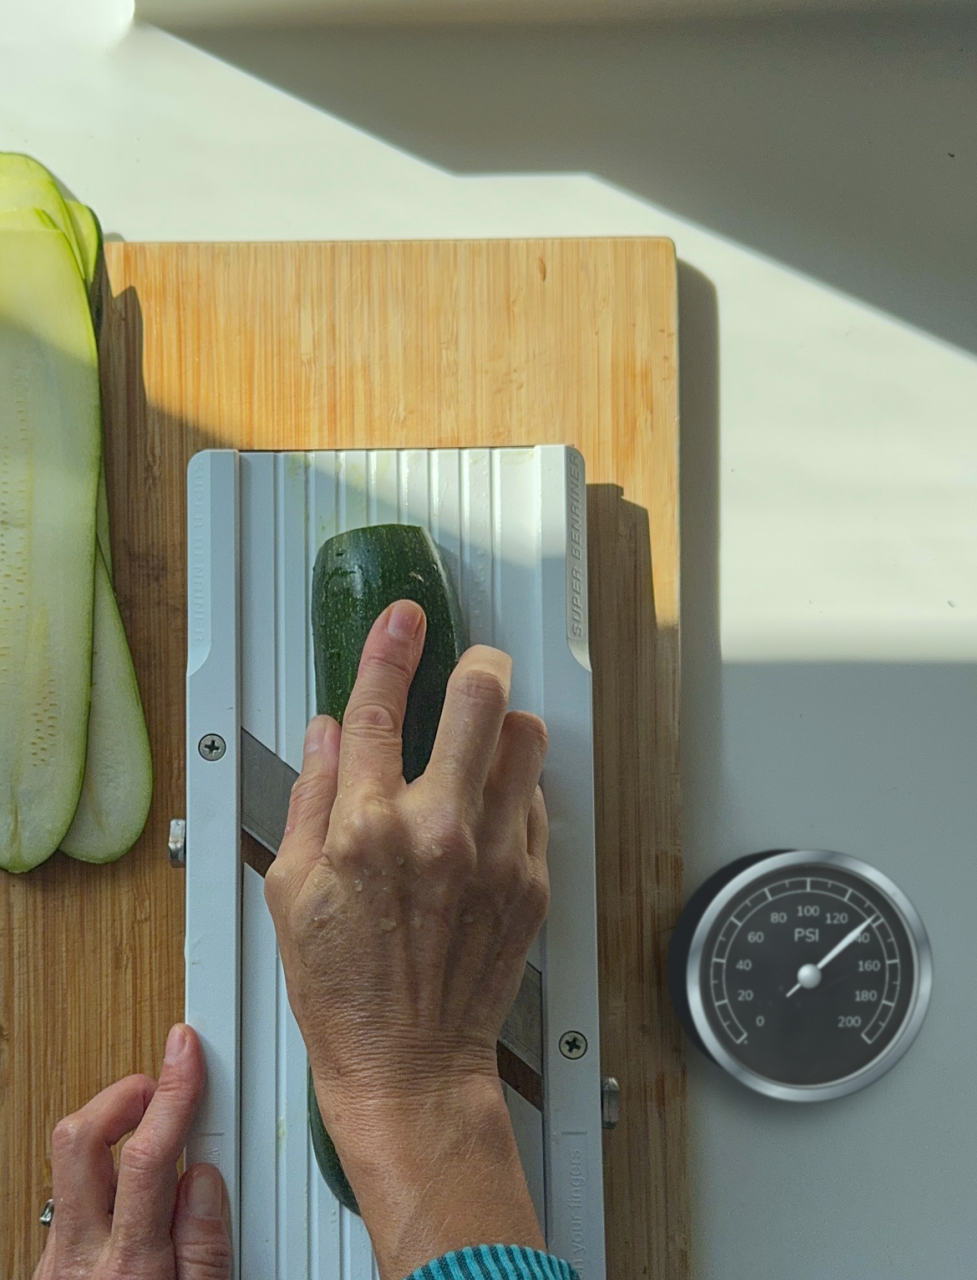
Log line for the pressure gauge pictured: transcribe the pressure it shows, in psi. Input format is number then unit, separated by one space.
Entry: 135 psi
